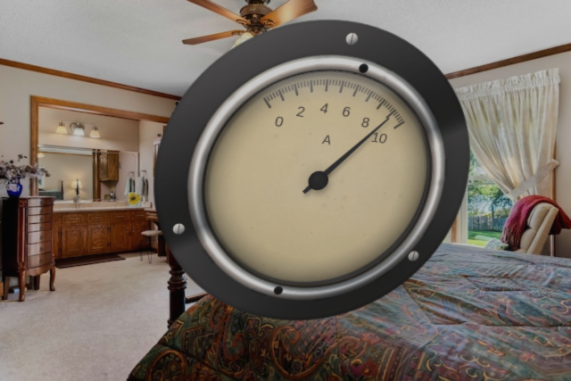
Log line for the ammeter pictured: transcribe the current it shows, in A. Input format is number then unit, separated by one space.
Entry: 9 A
